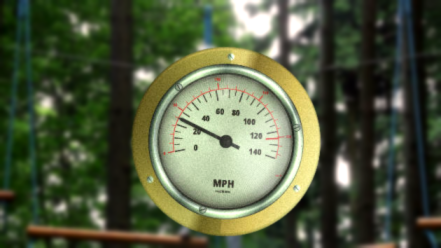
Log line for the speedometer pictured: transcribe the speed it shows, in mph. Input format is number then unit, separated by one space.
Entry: 25 mph
